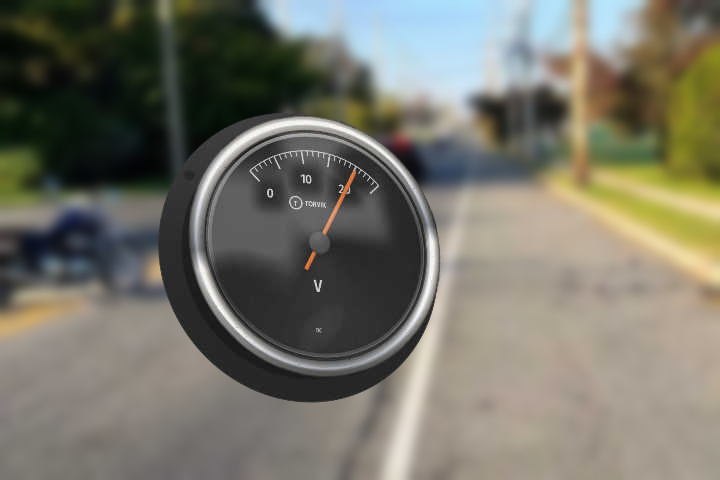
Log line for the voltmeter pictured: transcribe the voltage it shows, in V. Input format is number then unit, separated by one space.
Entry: 20 V
